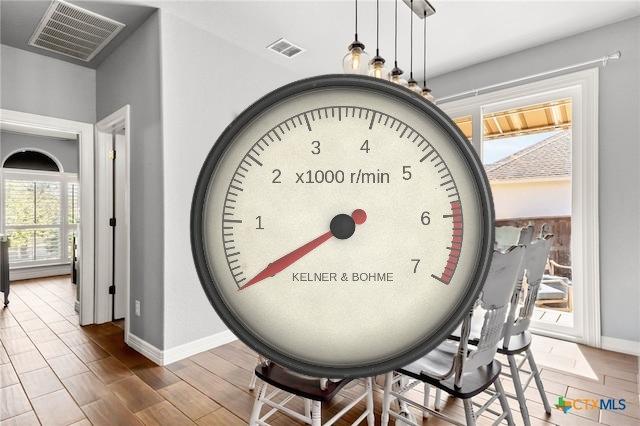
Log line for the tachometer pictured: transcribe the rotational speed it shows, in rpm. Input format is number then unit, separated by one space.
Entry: 0 rpm
